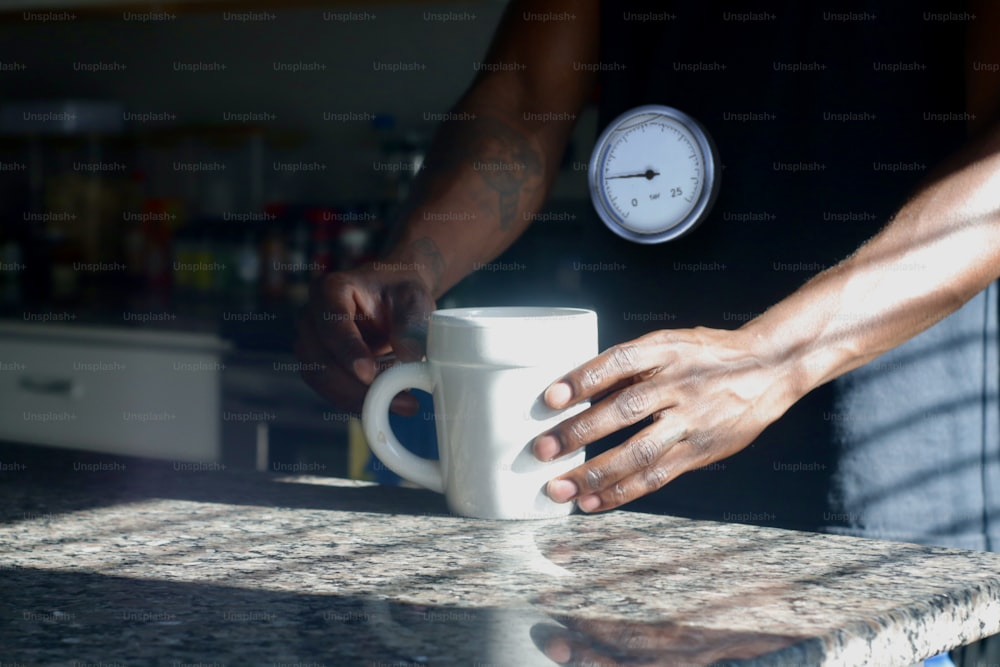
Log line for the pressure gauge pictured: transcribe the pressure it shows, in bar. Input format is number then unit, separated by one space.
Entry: 5 bar
